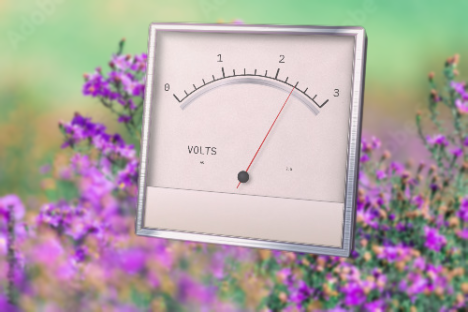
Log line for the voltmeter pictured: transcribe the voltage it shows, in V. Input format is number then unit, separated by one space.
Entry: 2.4 V
